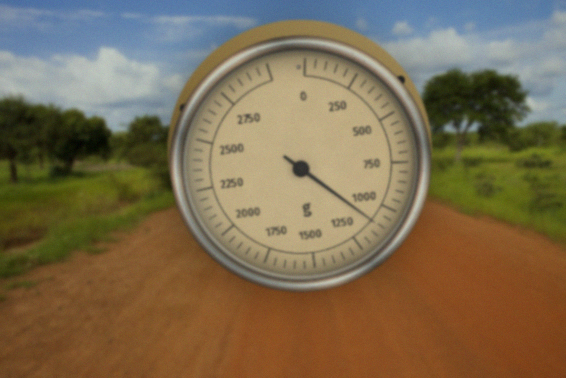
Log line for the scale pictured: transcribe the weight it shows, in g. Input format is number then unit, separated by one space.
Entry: 1100 g
